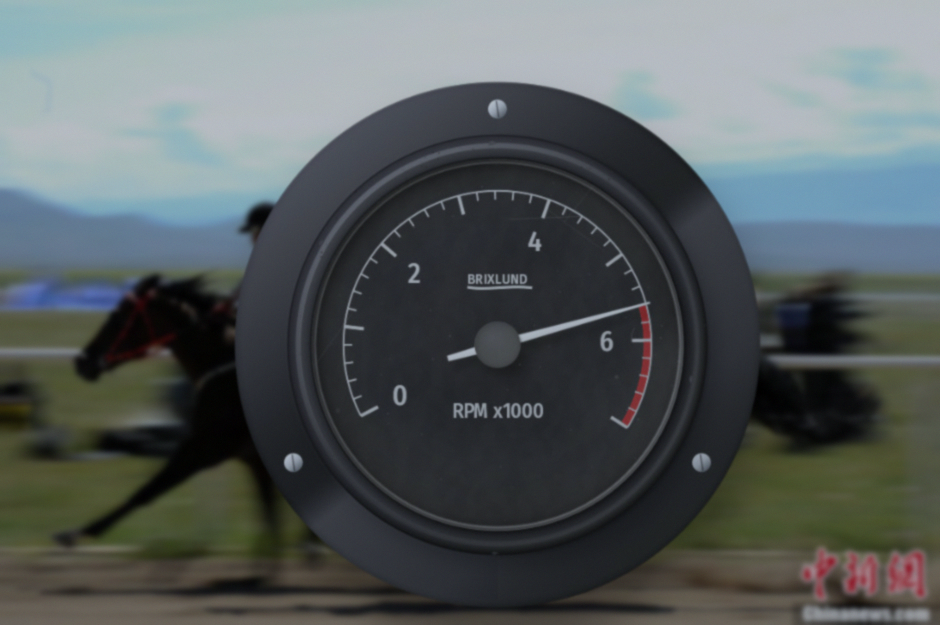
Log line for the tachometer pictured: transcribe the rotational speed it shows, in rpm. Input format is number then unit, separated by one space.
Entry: 5600 rpm
